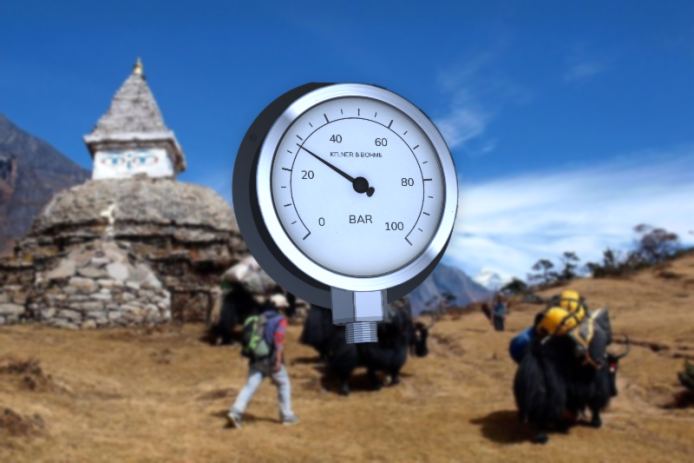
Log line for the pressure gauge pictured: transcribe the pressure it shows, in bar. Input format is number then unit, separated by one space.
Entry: 27.5 bar
